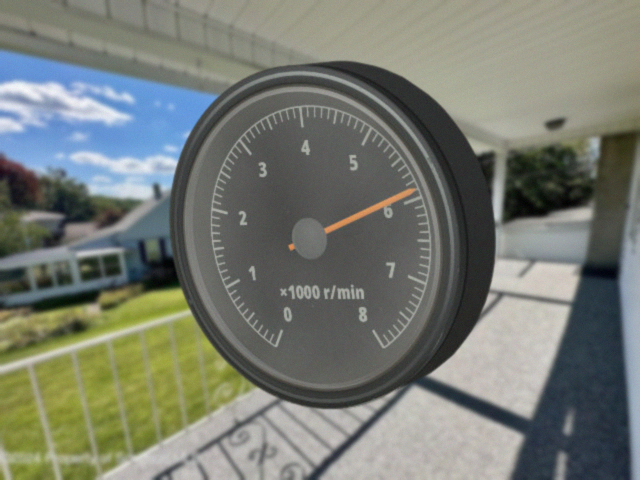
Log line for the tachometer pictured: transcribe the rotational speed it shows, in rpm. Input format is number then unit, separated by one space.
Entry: 5900 rpm
